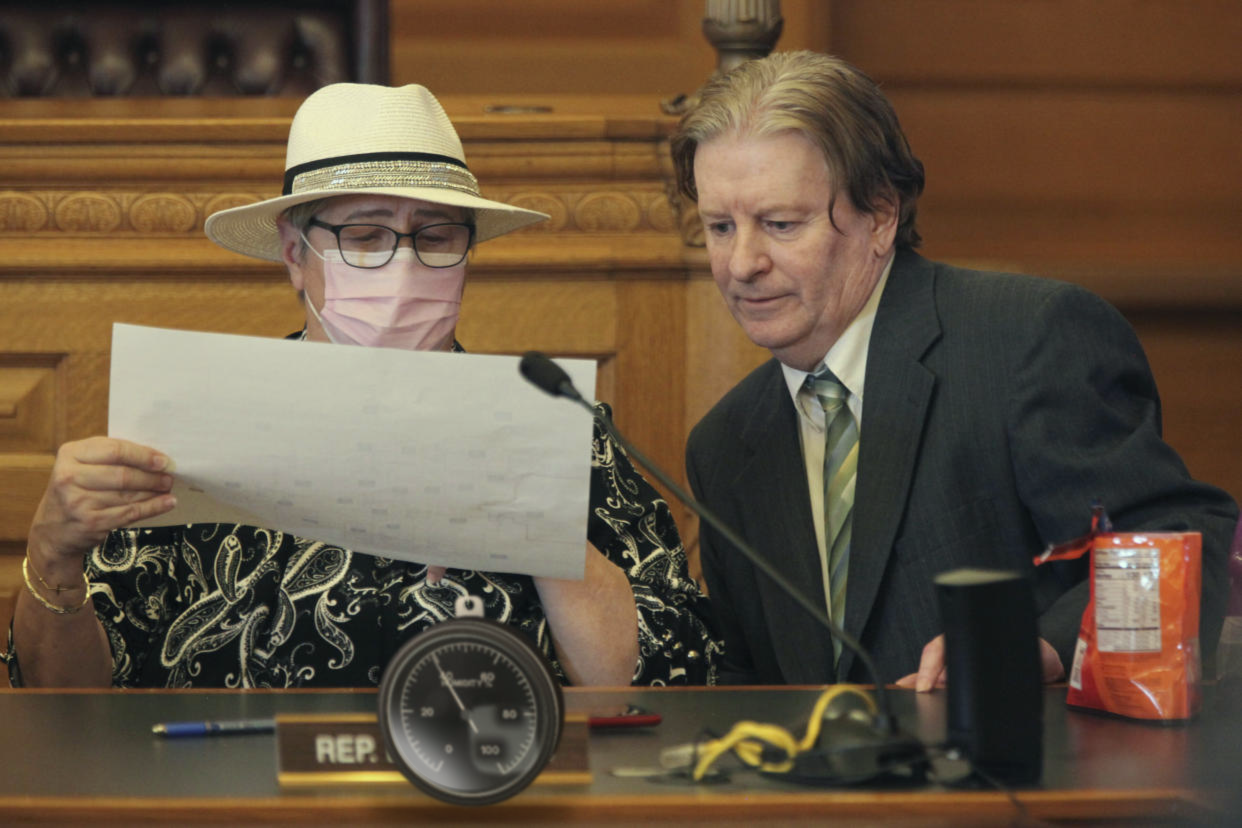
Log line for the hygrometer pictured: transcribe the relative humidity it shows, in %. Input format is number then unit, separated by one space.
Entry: 40 %
